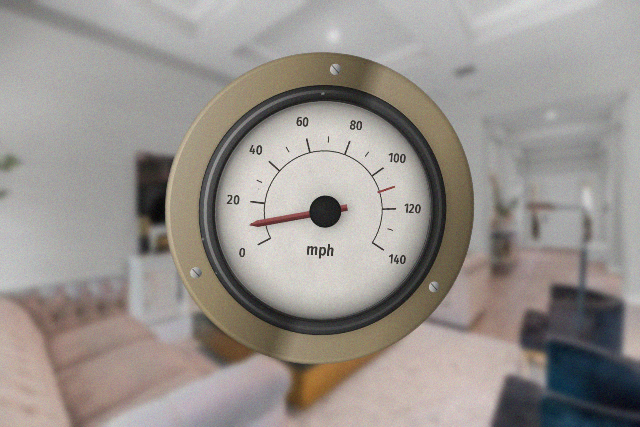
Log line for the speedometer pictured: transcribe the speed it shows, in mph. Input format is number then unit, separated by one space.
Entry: 10 mph
